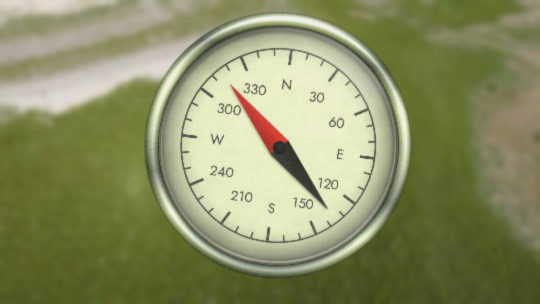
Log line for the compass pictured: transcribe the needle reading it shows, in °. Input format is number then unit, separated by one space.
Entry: 315 °
